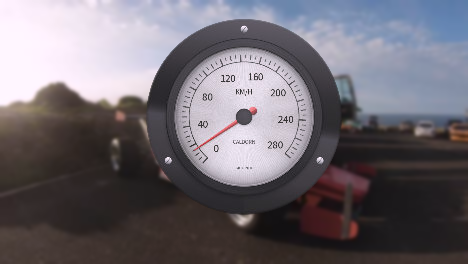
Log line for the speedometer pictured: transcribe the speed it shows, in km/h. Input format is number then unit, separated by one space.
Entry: 15 km/h
